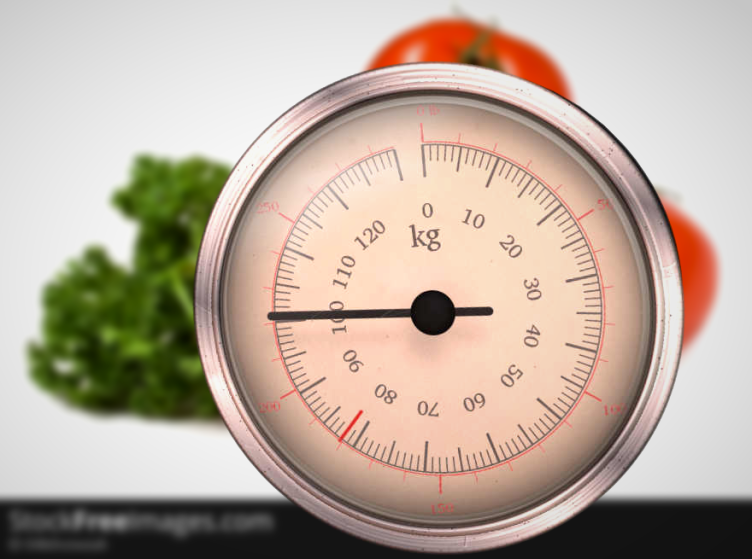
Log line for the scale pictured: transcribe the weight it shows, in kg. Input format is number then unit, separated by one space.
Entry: 101 kg
